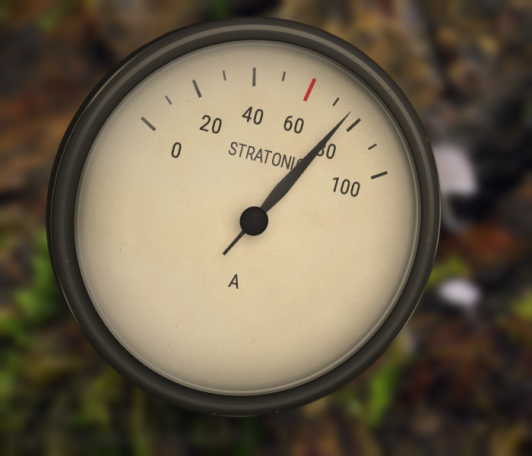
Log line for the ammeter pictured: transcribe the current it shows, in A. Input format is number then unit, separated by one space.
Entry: 75 A
